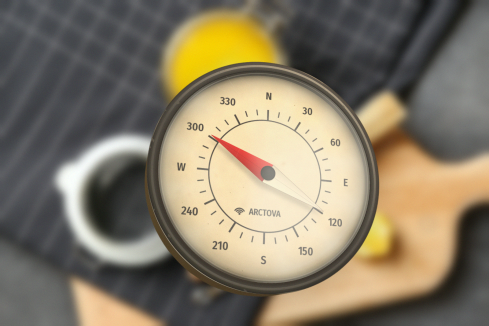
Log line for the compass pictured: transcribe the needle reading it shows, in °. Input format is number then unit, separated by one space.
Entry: 300 °
